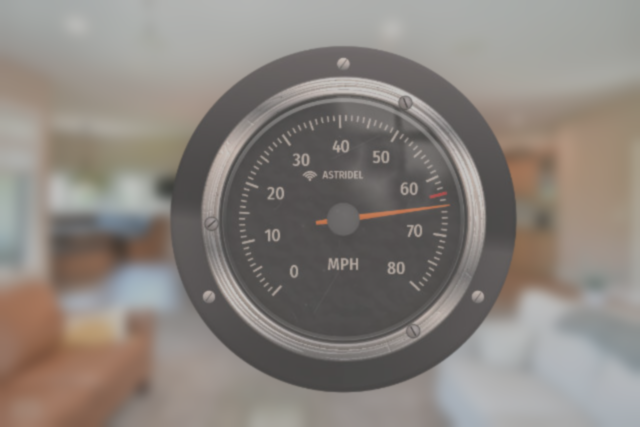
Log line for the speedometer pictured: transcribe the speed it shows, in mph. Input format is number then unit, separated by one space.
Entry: 65 mph
